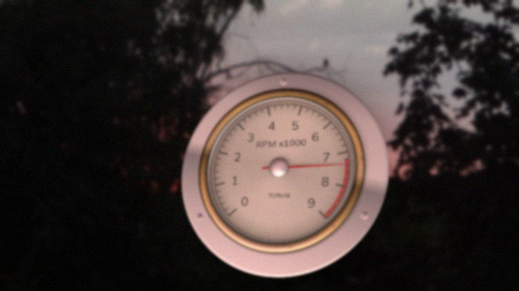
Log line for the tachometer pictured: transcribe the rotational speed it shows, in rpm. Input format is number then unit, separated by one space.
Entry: 7400 rpm
